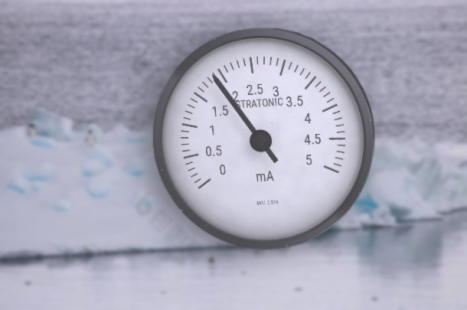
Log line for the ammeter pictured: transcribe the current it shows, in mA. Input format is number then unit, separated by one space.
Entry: 1.9 mA
